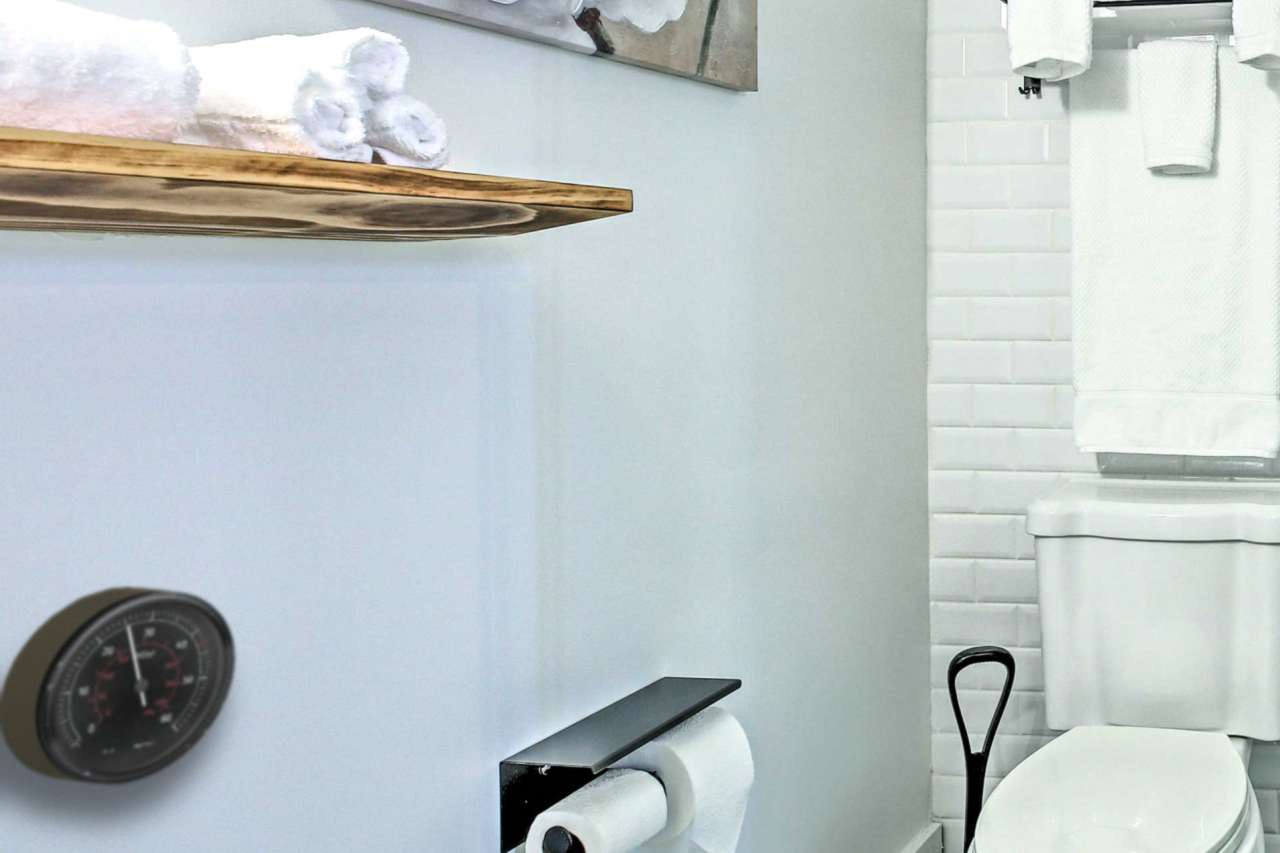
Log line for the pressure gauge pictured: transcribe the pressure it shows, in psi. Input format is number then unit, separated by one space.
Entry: 25 psi
